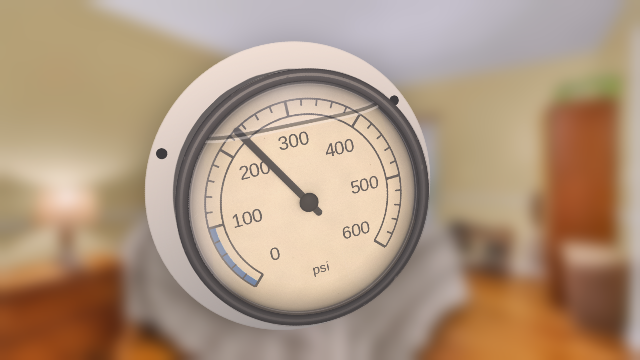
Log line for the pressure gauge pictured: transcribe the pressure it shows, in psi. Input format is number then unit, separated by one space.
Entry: 230 psi
